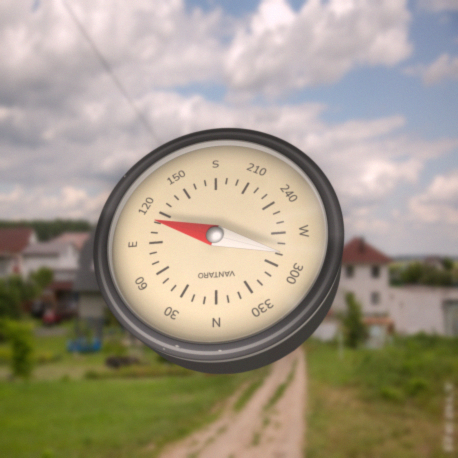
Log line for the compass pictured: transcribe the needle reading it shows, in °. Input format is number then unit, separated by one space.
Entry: 110 °
